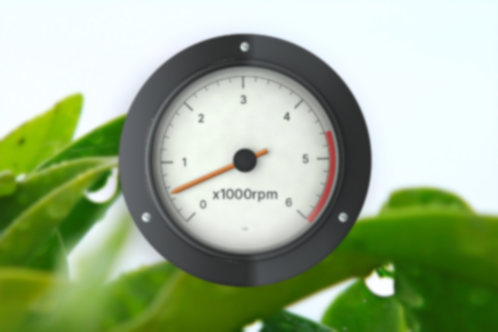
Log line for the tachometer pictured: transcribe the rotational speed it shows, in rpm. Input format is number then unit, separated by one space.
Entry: 500 rpm
